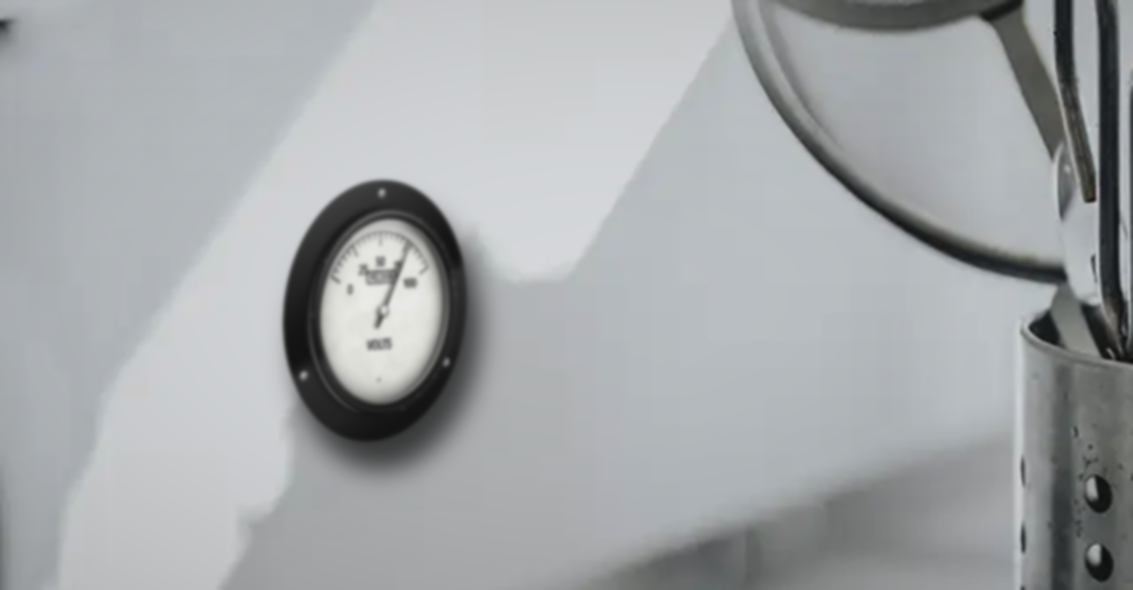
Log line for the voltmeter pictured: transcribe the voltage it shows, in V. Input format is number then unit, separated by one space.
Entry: 75 V
